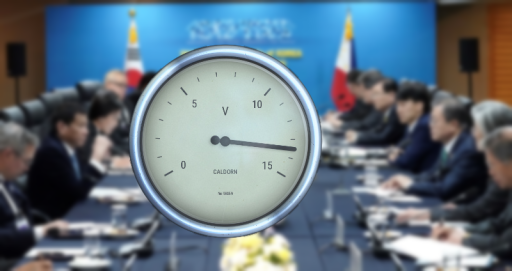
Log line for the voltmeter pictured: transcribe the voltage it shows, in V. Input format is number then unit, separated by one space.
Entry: 13.5 V
